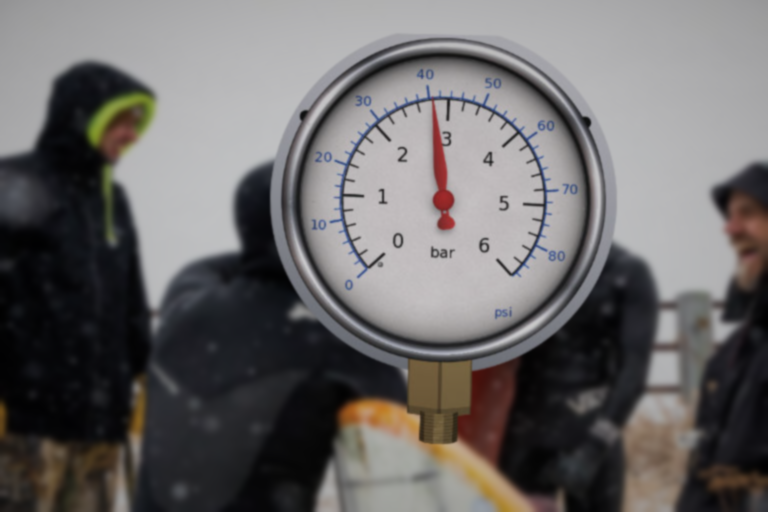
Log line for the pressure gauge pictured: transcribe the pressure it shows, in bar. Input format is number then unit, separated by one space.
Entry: 2.8 bar
